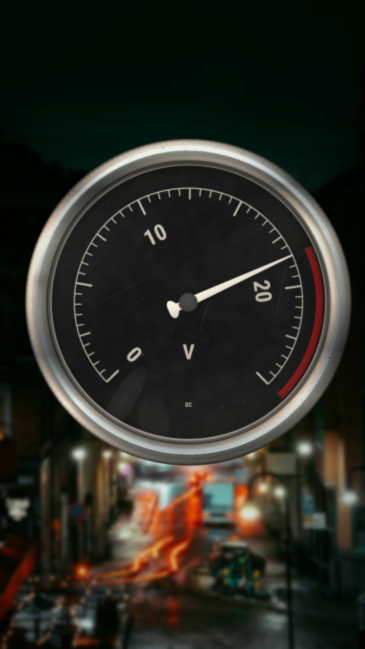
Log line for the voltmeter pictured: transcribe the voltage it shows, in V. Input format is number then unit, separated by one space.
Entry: 18.5 V
